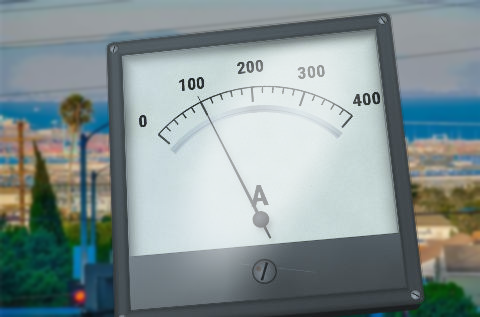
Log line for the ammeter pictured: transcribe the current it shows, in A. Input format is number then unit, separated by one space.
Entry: 100 A
